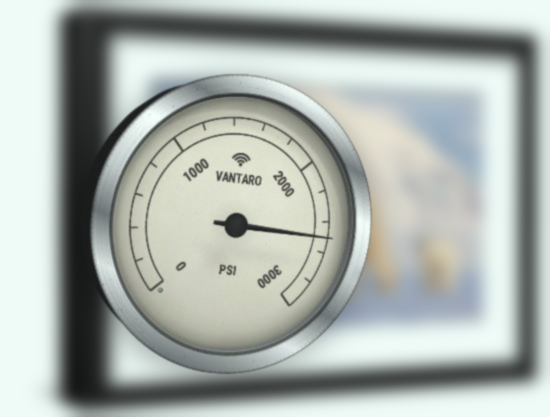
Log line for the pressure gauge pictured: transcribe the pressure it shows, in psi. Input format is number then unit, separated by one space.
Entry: 2500 psi
